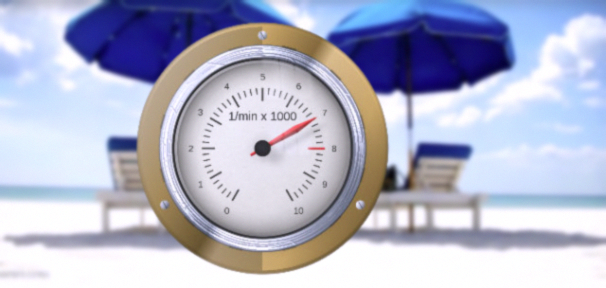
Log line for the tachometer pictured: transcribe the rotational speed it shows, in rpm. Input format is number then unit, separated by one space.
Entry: 7000 rpm
